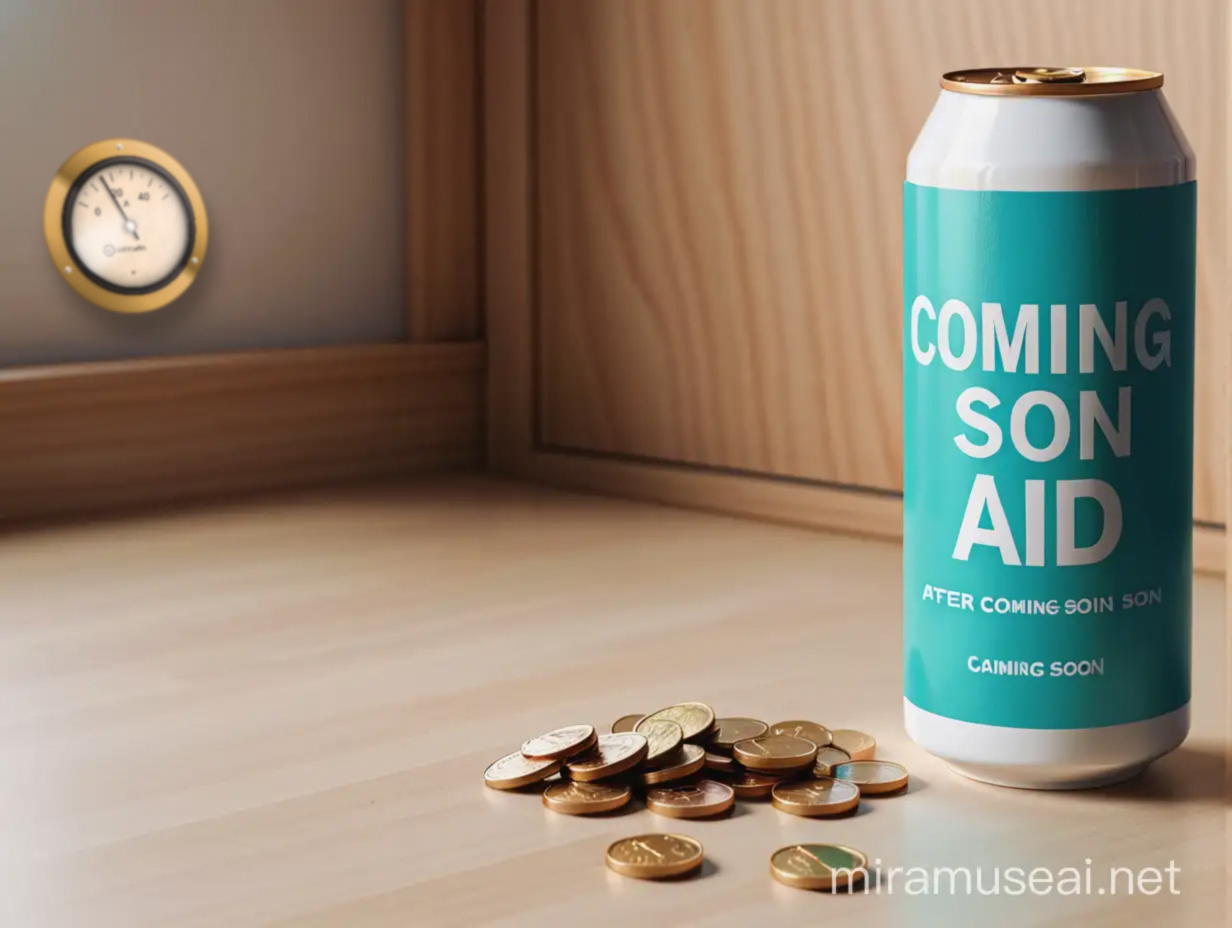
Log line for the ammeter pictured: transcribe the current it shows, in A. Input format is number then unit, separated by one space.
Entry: 15 A
